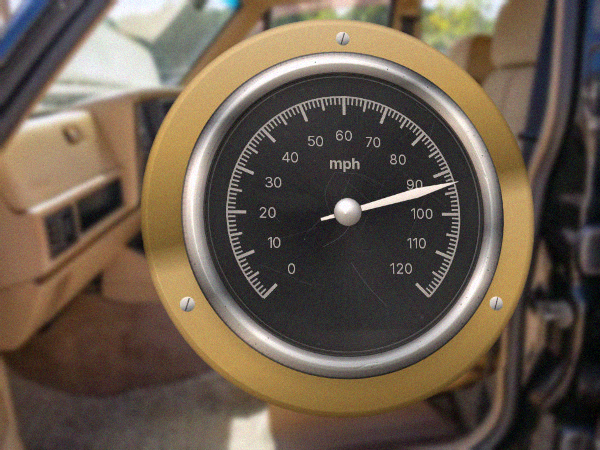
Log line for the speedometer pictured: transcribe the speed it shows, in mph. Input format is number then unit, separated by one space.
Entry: 93 mph
